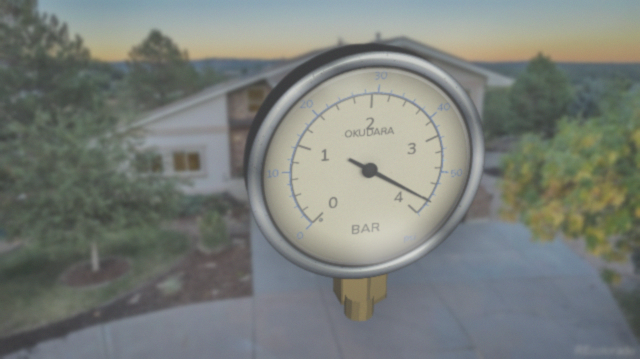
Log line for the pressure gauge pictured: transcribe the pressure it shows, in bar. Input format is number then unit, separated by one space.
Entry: 3.8 bar
